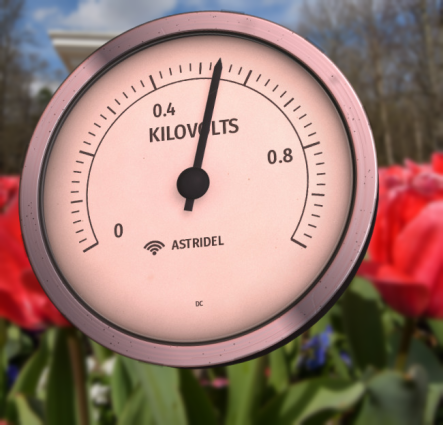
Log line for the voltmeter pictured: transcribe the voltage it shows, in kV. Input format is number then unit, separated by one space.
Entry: 0.54 kV
